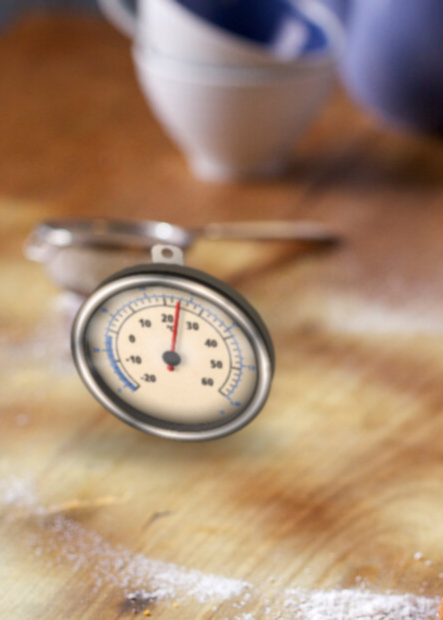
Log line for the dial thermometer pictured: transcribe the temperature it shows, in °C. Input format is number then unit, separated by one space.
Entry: 24 °C
